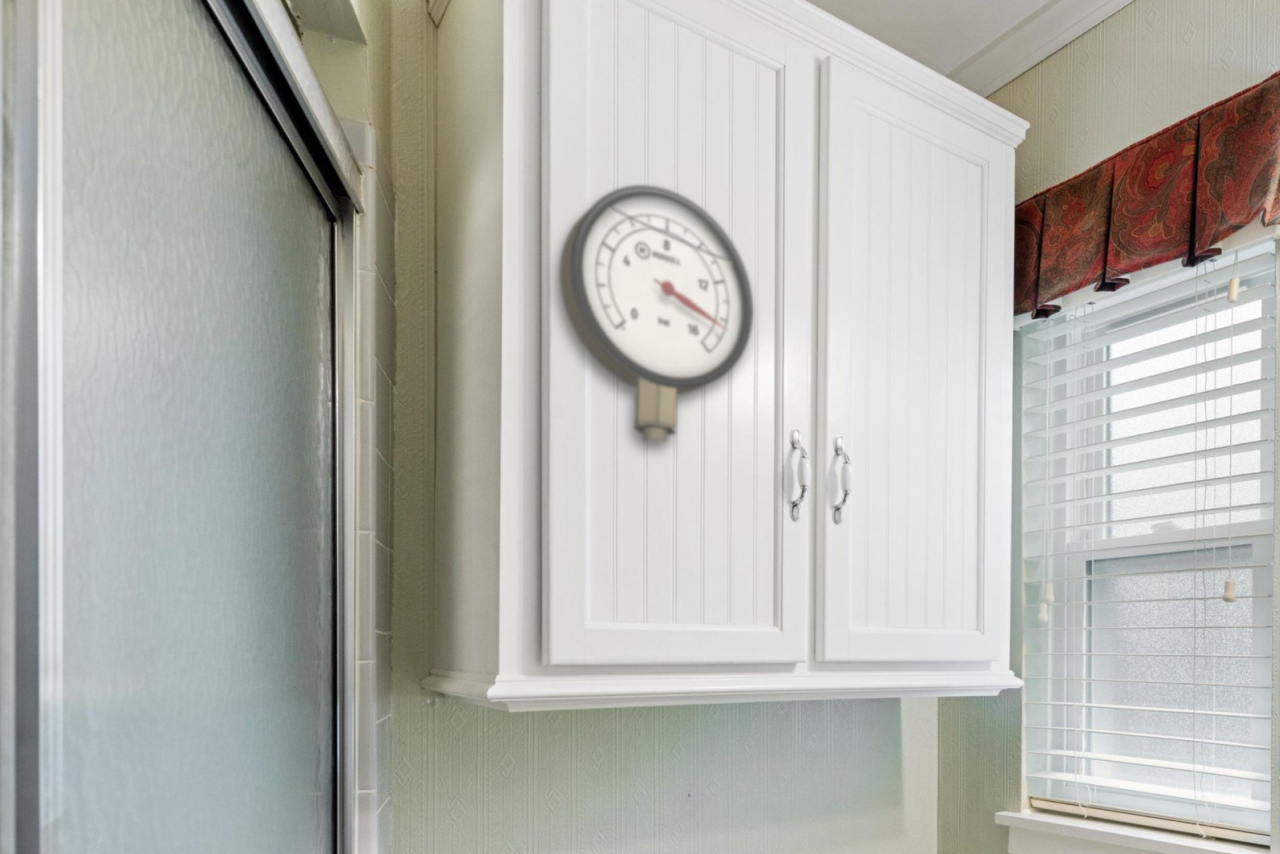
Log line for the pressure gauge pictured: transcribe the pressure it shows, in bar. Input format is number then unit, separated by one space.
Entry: 14.5 bar
